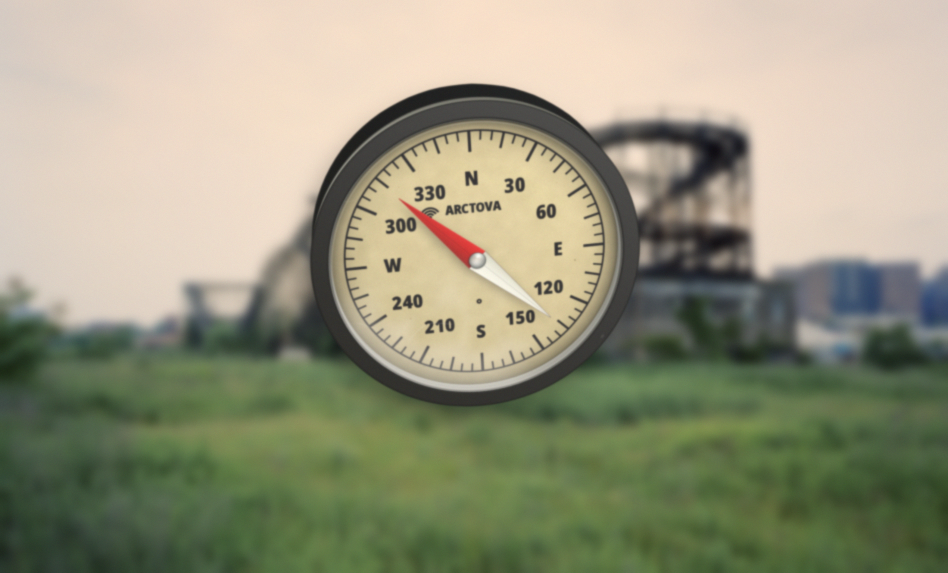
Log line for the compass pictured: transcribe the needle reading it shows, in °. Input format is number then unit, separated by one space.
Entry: 315 °
